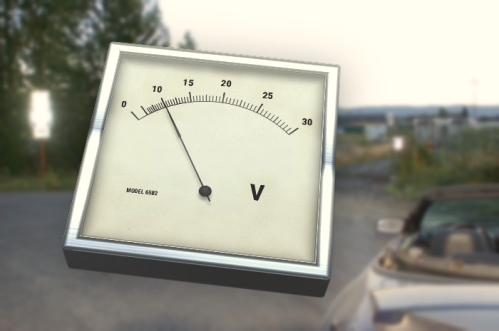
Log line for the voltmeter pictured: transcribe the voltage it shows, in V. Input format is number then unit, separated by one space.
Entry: 10 V
